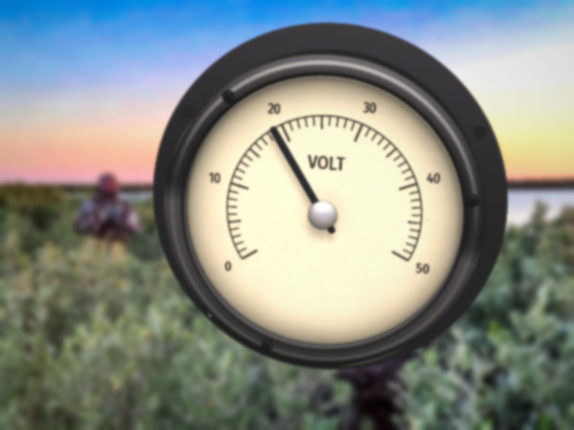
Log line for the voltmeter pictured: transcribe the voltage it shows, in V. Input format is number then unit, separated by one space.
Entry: 19 V
